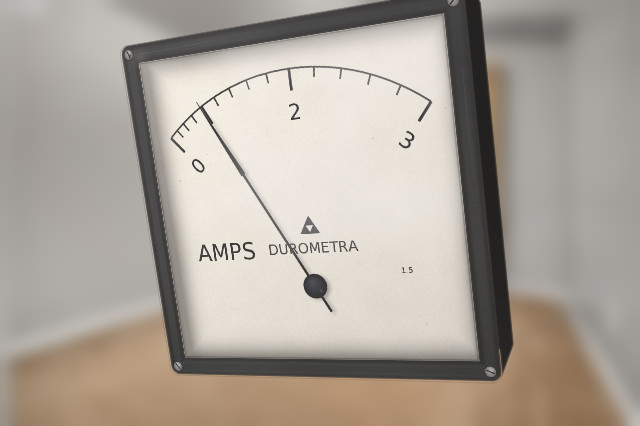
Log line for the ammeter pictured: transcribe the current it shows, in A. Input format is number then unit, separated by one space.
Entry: 1 A
